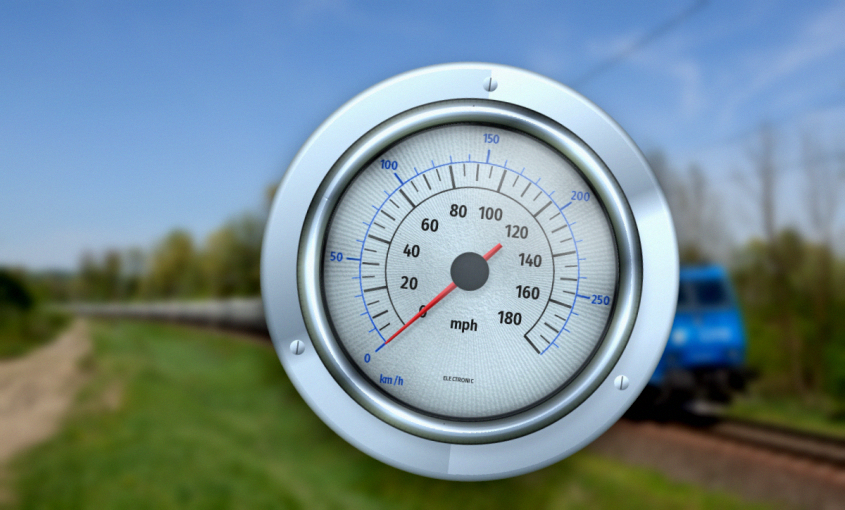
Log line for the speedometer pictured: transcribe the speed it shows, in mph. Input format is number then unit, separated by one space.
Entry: 0 mph
